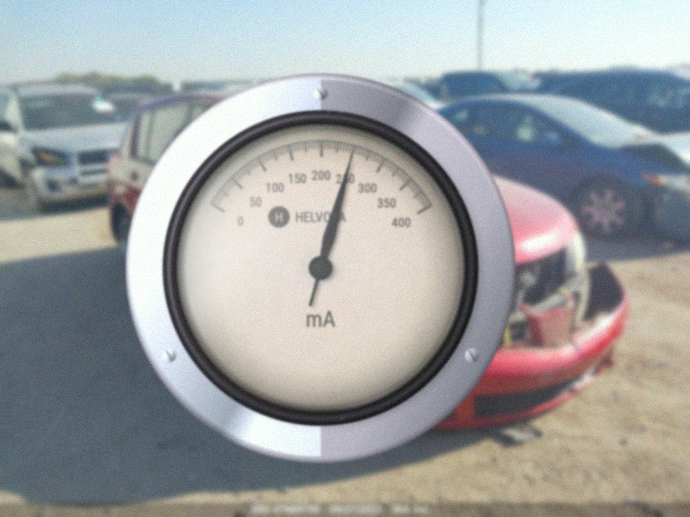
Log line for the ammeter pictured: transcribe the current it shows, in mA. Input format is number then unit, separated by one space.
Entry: 250 mA
